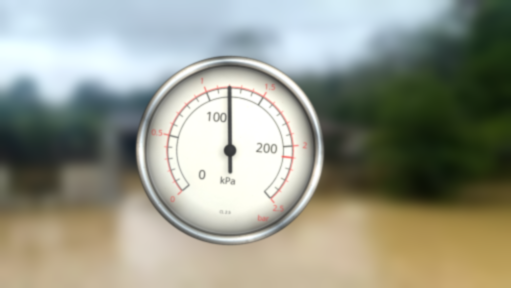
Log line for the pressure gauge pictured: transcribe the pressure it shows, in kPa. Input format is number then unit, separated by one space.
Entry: 120 kPa
